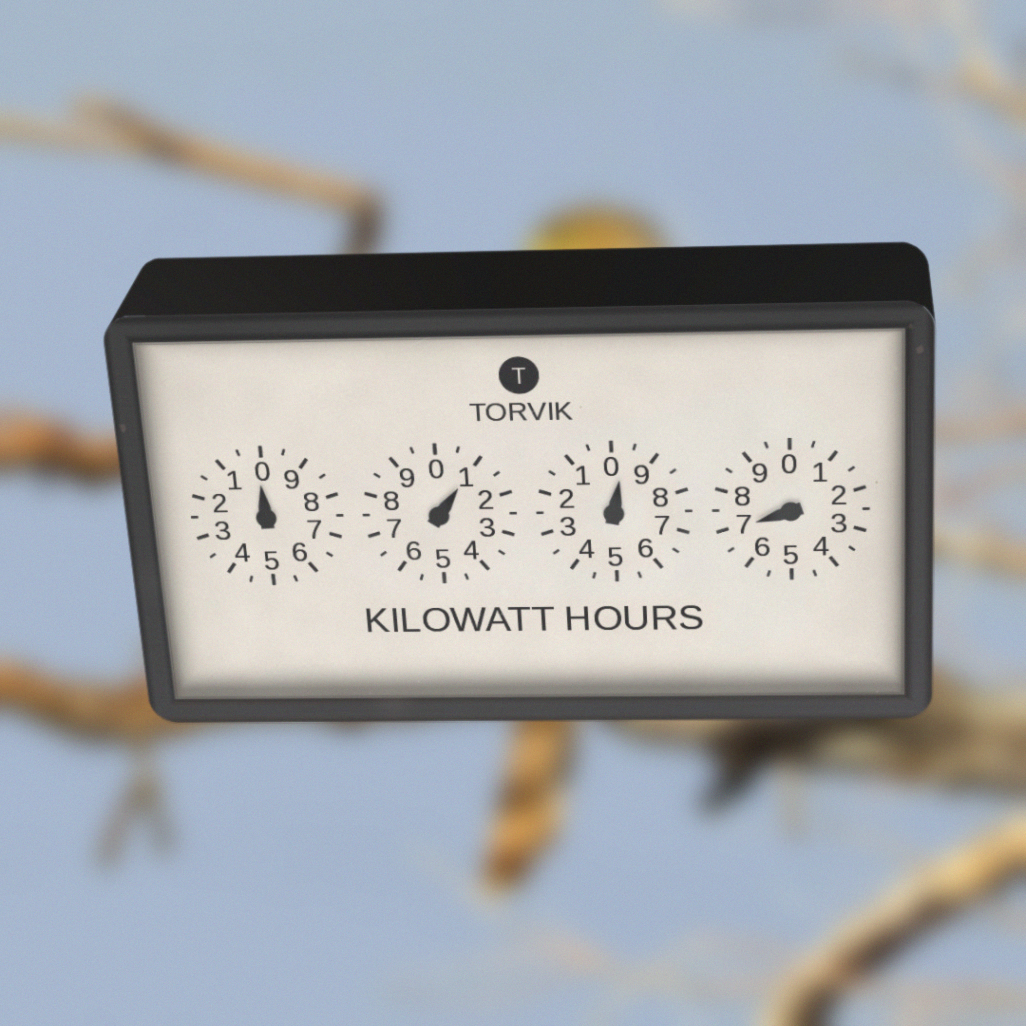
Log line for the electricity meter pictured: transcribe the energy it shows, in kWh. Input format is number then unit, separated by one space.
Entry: 97 kWh
